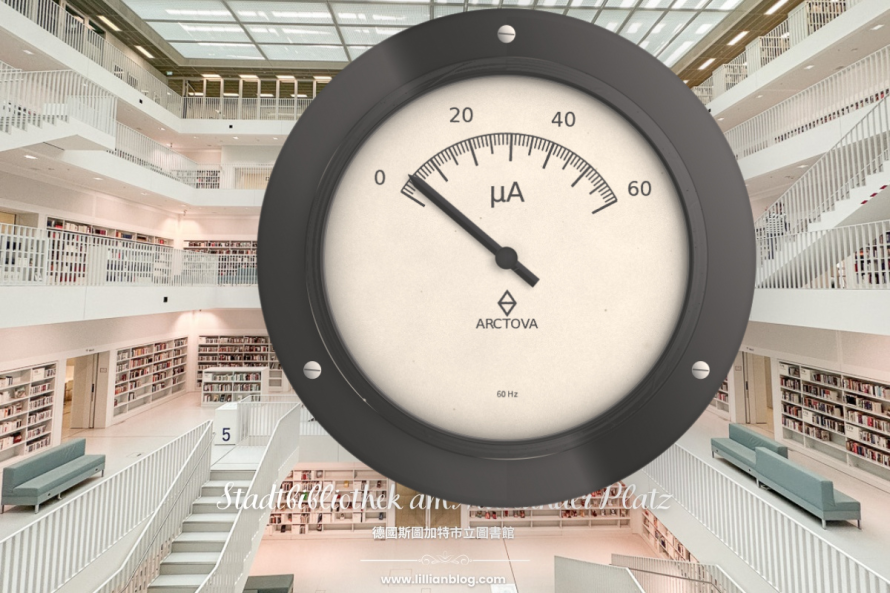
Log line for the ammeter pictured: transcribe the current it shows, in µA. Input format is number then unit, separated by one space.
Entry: 4 µA
